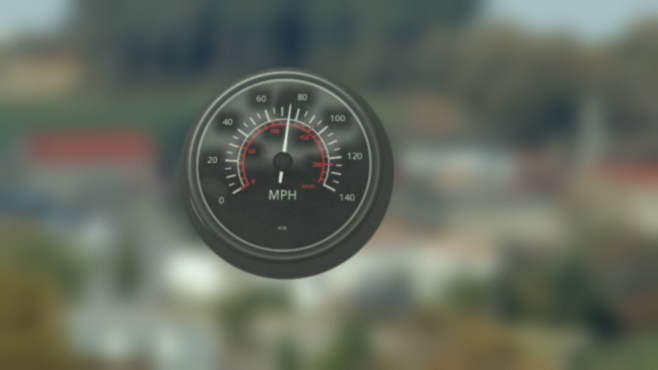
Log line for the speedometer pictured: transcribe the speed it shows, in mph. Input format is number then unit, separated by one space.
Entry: 75 mph
